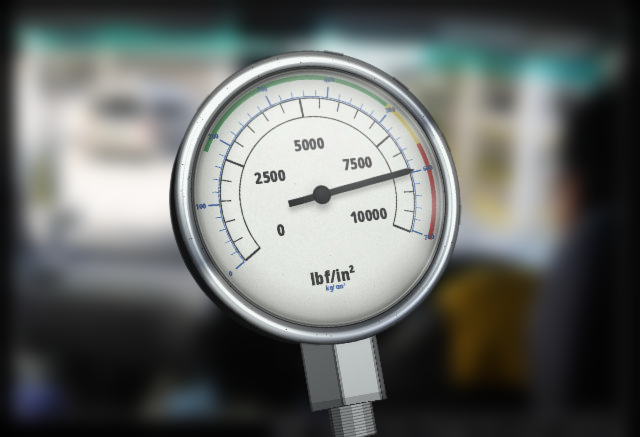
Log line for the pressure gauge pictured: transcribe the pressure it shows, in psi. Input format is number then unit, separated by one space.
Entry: 8500 psi
